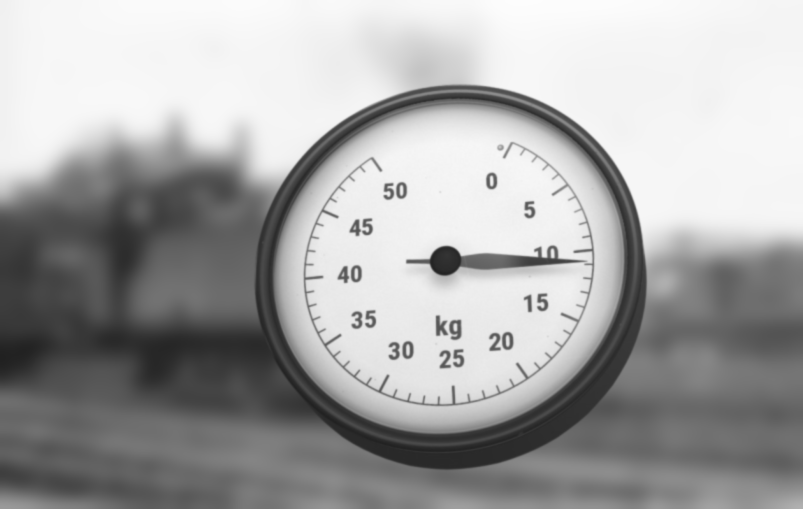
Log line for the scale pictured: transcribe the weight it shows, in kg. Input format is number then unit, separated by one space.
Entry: 11 kg
